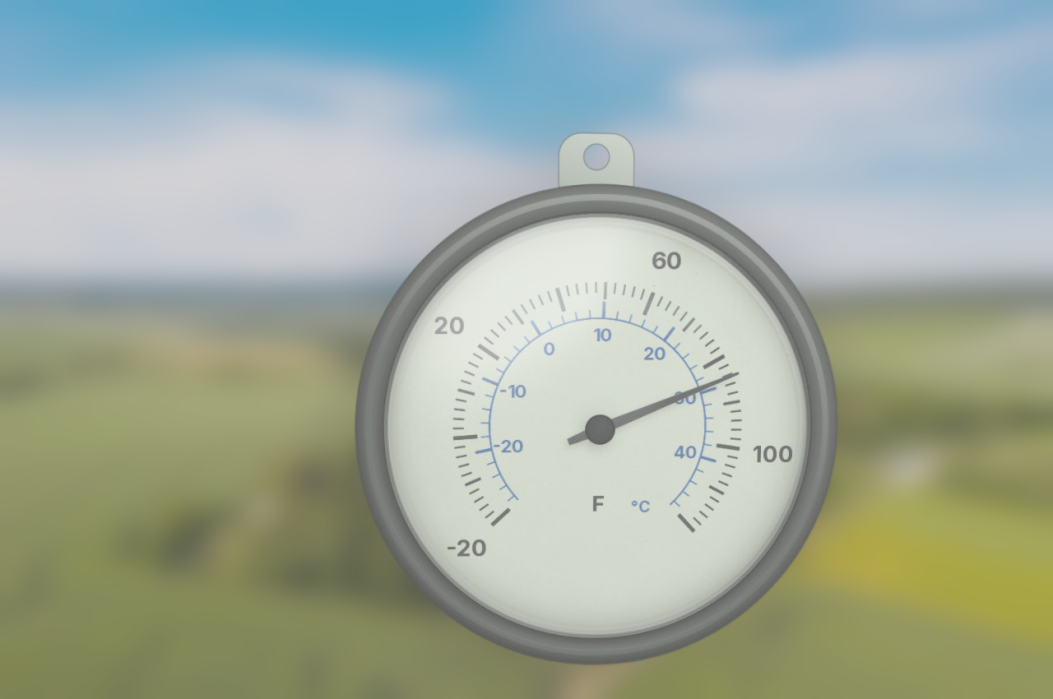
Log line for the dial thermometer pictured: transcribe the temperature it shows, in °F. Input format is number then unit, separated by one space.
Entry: 84 °F
